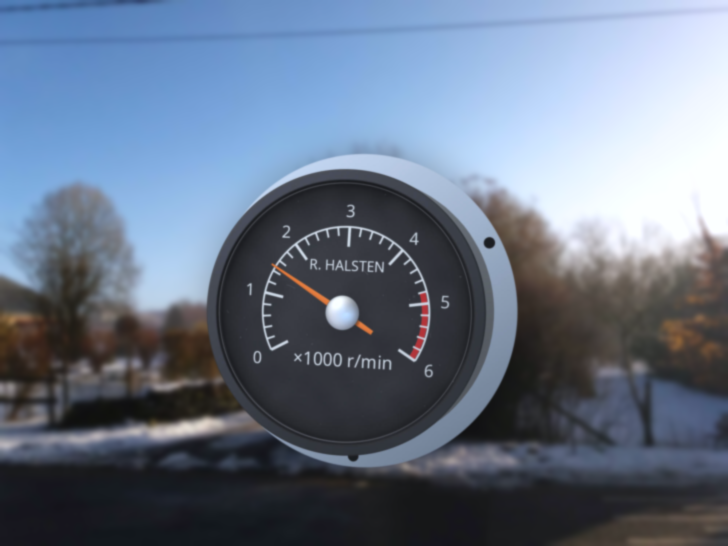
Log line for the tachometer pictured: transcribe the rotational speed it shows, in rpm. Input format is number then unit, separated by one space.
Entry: 1500 rpm
